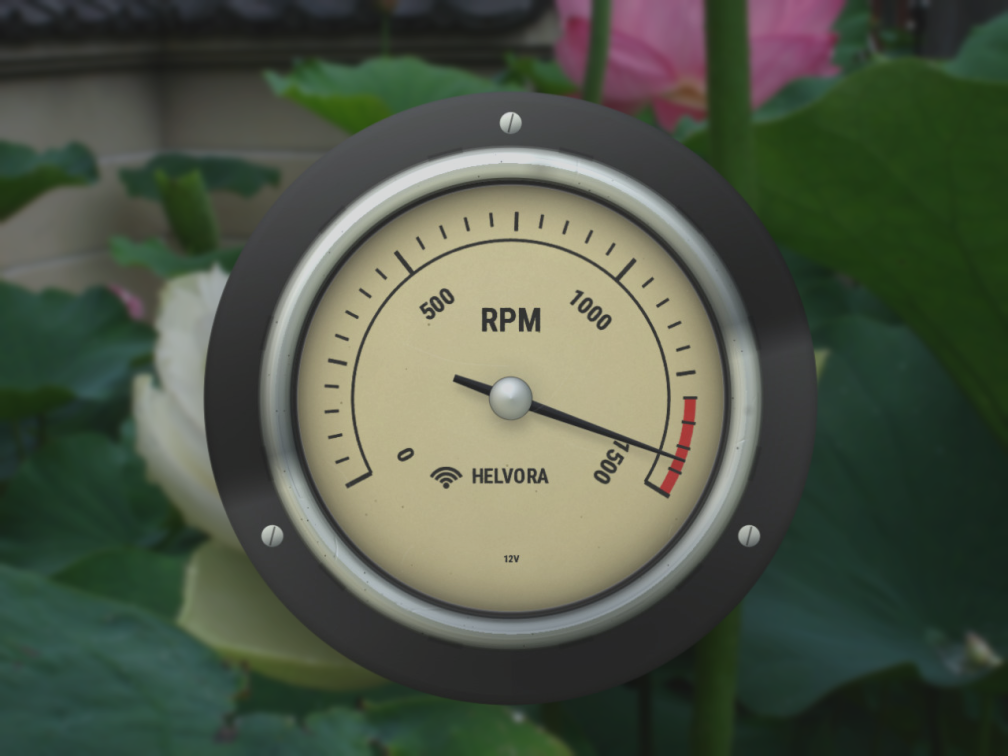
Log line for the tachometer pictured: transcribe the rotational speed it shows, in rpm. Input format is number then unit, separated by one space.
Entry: 1425 rpm
